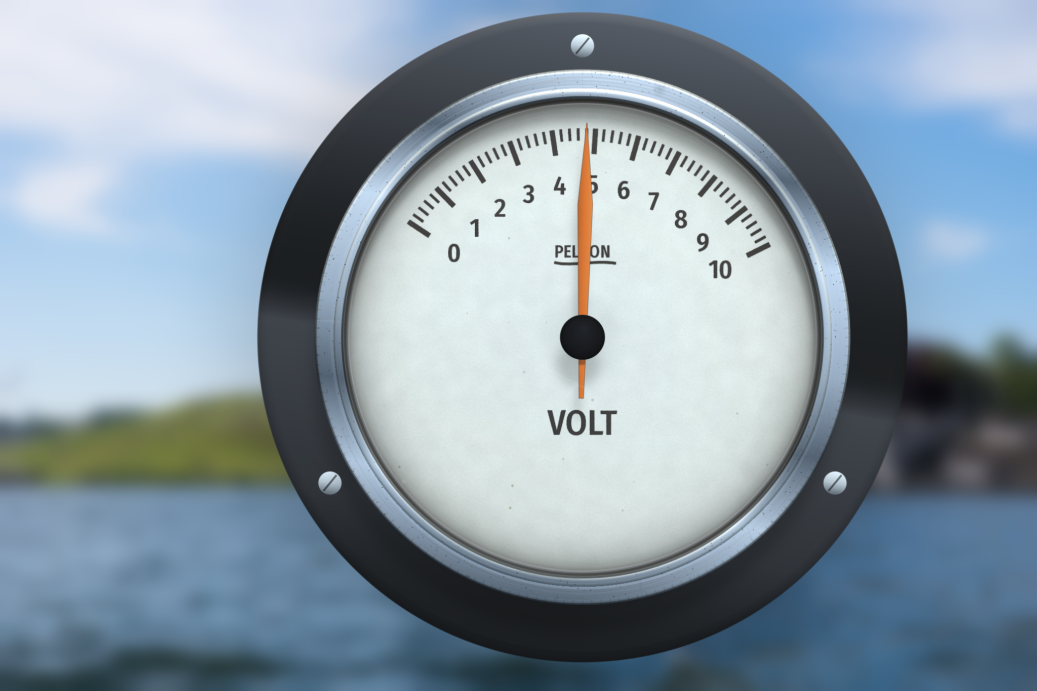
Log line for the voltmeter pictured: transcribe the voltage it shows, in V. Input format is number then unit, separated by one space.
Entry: 4.8 V
